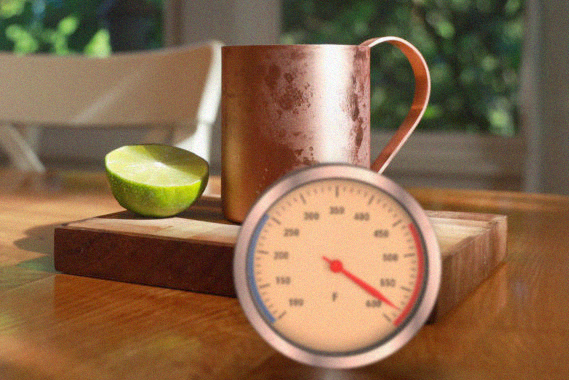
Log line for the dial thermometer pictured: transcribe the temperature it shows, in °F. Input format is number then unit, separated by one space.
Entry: 580 °F
